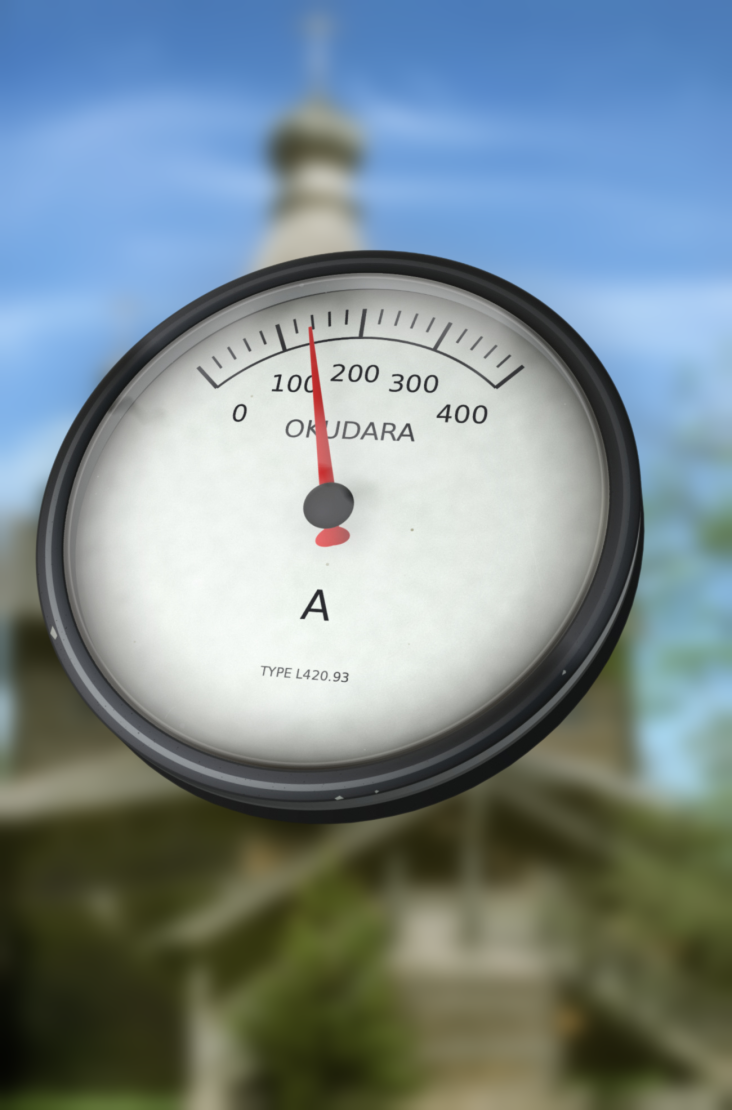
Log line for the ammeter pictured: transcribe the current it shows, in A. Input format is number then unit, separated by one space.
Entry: 140 A
